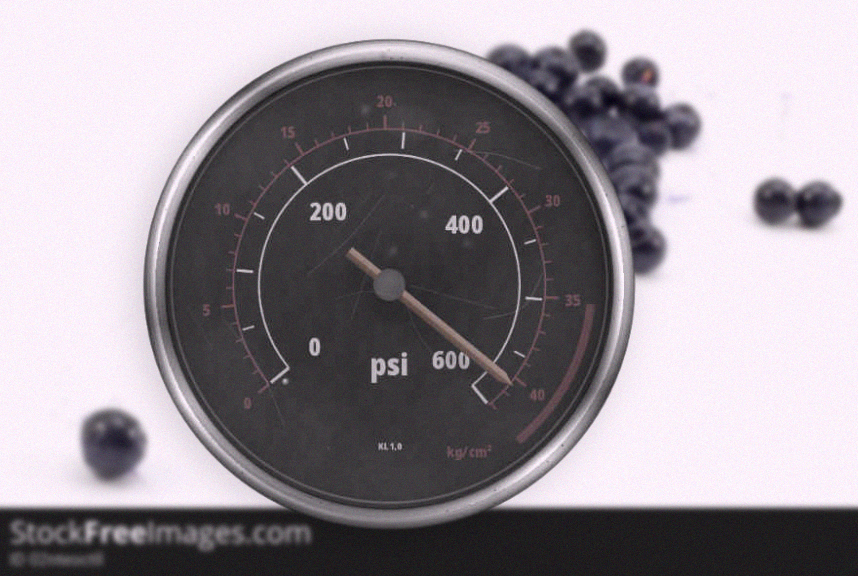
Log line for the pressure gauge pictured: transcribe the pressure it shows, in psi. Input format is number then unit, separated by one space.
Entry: 575 psi
